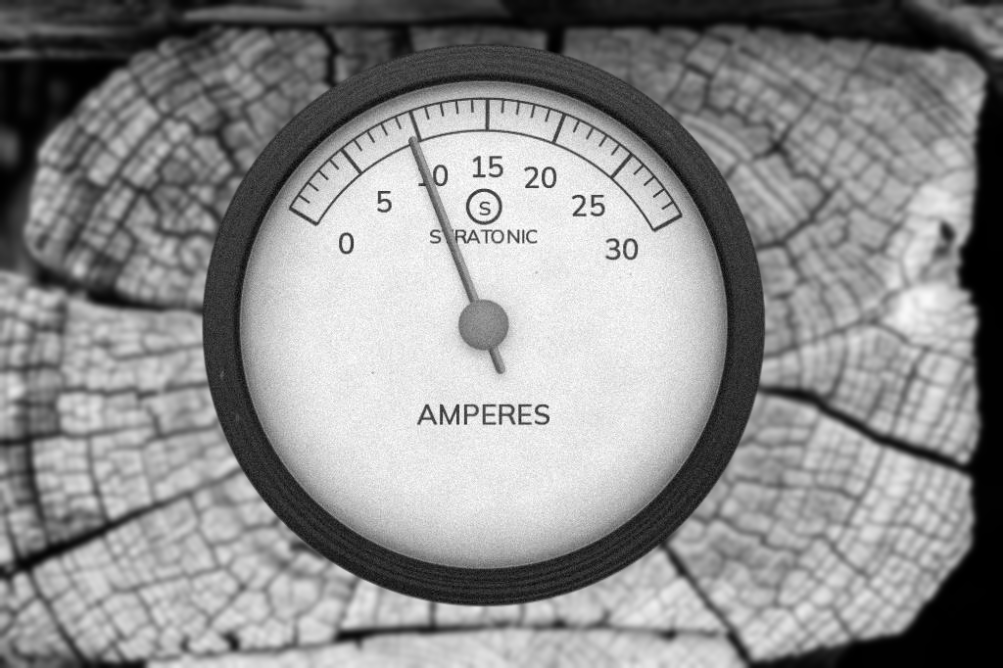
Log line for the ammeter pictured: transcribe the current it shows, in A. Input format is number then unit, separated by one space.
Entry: 9.5 A
